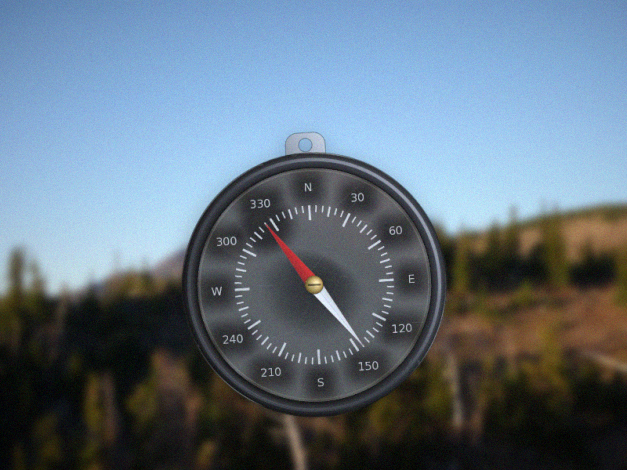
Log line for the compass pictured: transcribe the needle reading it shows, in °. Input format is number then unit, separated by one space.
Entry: 325 °
